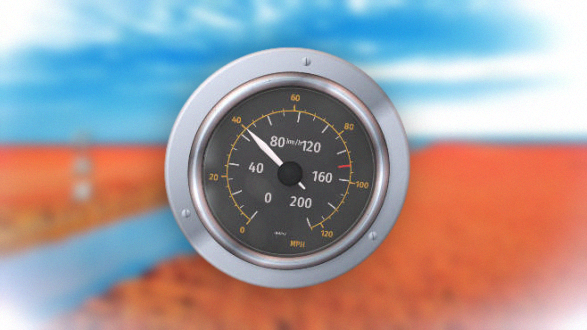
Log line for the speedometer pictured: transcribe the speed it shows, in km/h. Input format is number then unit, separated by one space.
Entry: 65 km/h
